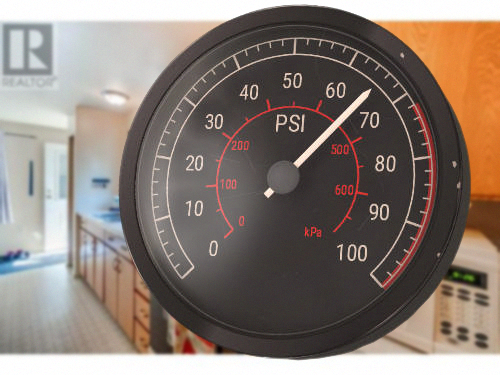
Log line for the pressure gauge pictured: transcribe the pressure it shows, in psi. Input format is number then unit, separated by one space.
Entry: 66 psi
